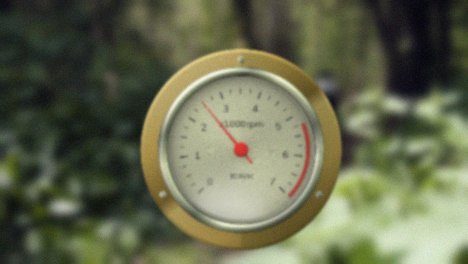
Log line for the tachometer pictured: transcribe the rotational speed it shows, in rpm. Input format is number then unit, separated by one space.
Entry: 2500 rpm
